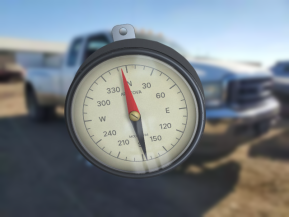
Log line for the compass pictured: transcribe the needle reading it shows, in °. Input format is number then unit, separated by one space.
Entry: 355 °
